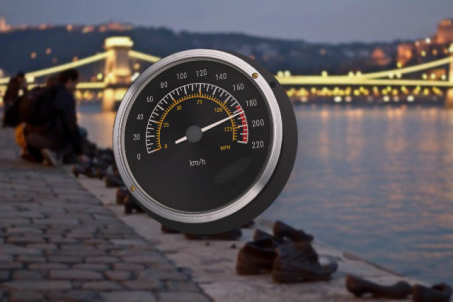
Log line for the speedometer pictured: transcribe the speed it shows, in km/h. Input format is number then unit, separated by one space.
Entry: 185 km/h
